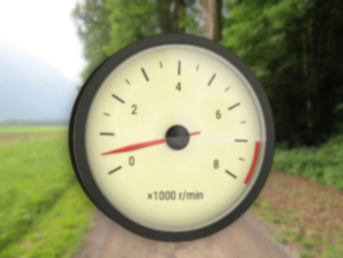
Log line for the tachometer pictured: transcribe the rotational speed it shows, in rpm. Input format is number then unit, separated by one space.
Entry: 500 rpm
